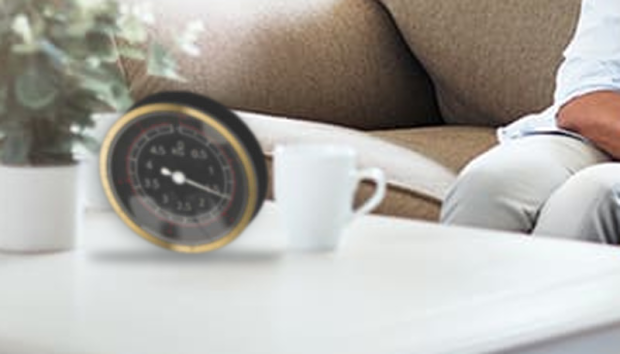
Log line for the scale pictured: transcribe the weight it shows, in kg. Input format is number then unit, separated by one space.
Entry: 1.5 kg
